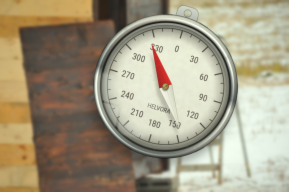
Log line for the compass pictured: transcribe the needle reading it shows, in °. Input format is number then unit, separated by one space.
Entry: 325 °
